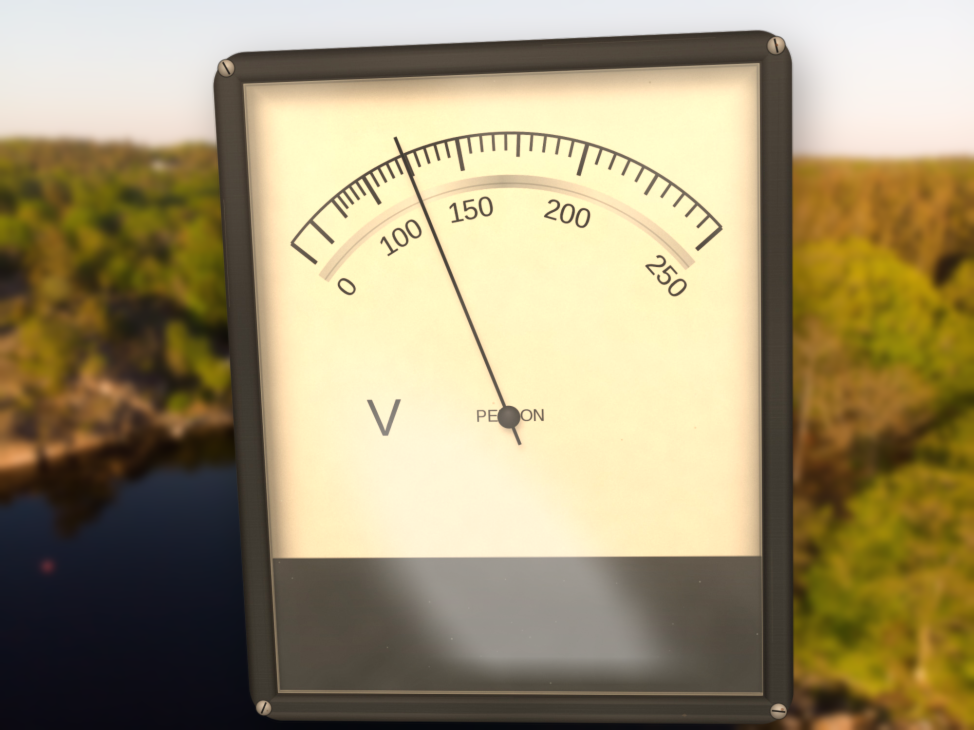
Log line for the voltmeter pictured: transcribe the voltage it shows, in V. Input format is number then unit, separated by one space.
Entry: 125 V
